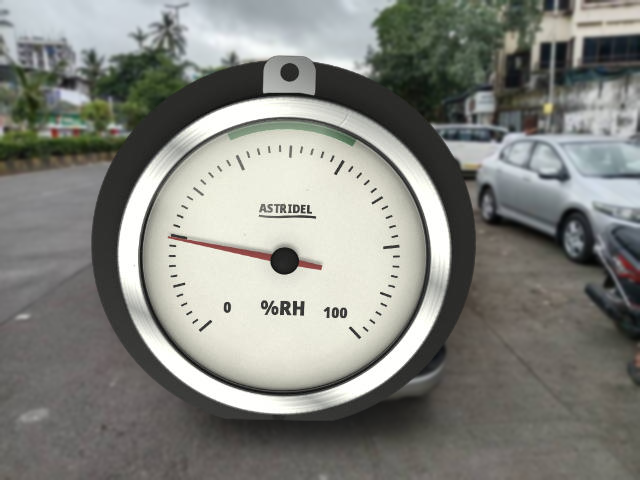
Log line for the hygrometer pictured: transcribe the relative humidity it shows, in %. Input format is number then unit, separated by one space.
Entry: 20 %
